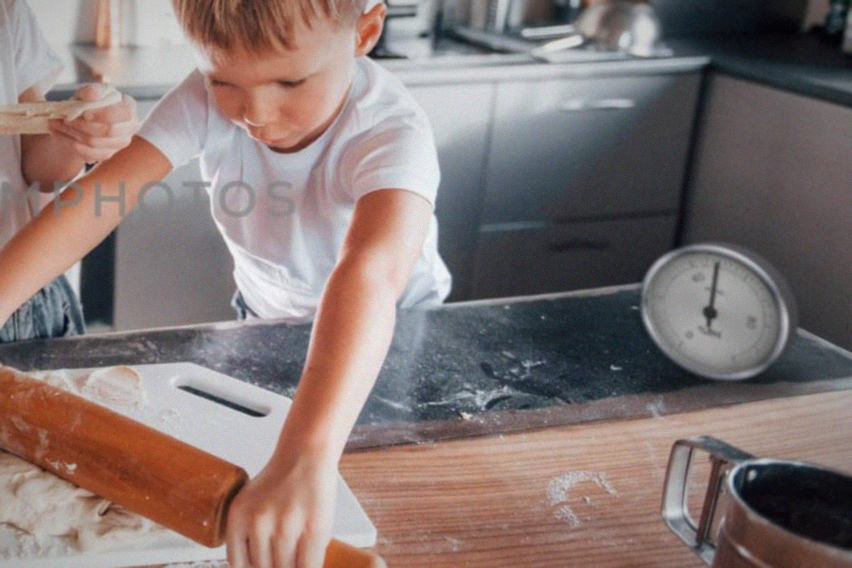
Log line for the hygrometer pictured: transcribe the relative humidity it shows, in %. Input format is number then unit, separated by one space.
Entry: 50 %
